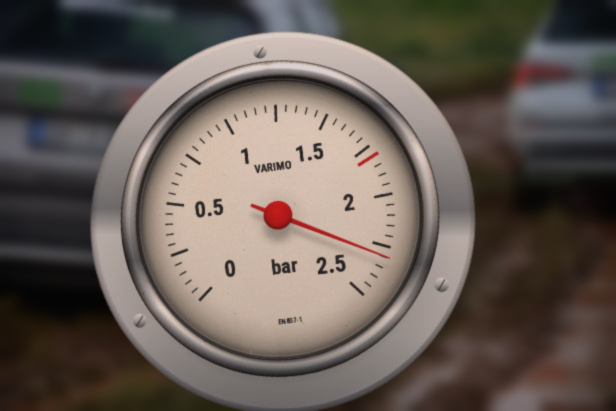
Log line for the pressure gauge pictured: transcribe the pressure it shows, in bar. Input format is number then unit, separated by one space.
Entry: 2.3 bar
